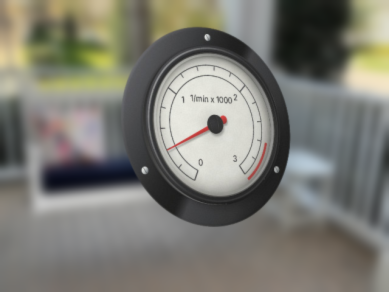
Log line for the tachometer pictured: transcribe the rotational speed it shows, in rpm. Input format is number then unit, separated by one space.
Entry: 400 rpm
